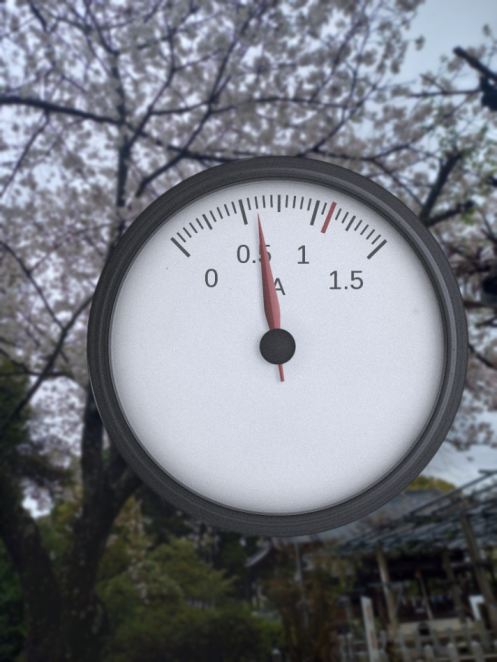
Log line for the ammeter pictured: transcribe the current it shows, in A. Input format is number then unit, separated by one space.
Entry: 0.6 A
